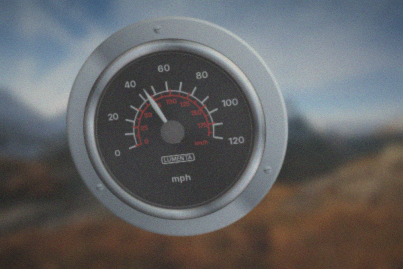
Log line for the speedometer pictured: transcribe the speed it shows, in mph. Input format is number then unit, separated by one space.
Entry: 45 mph
